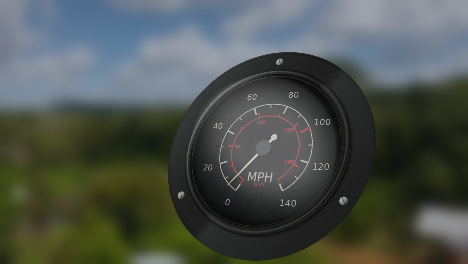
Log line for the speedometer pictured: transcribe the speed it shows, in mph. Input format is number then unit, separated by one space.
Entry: 5 mph
